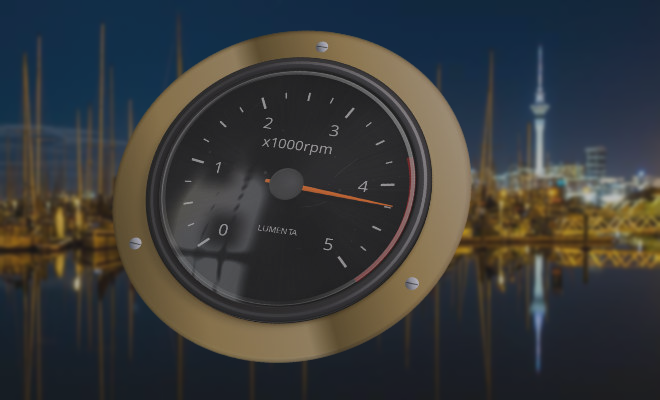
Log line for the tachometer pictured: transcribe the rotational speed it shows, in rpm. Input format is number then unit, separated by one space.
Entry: 4250 rpm
